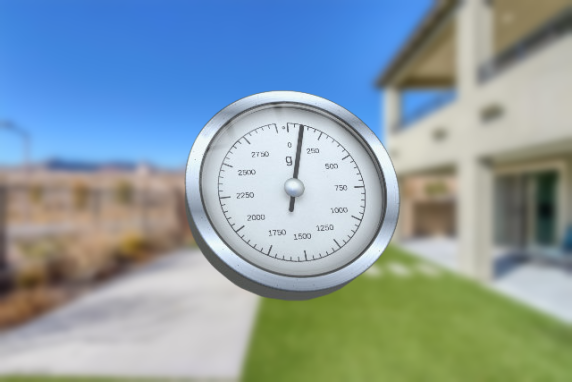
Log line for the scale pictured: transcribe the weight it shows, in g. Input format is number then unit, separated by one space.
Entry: 100 g
